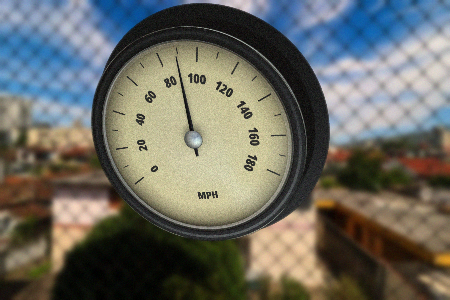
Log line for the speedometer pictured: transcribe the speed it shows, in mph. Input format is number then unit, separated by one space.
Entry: 90 mph
